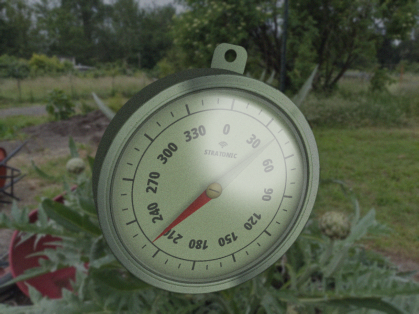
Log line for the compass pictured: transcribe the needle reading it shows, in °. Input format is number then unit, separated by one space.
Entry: 220 °
